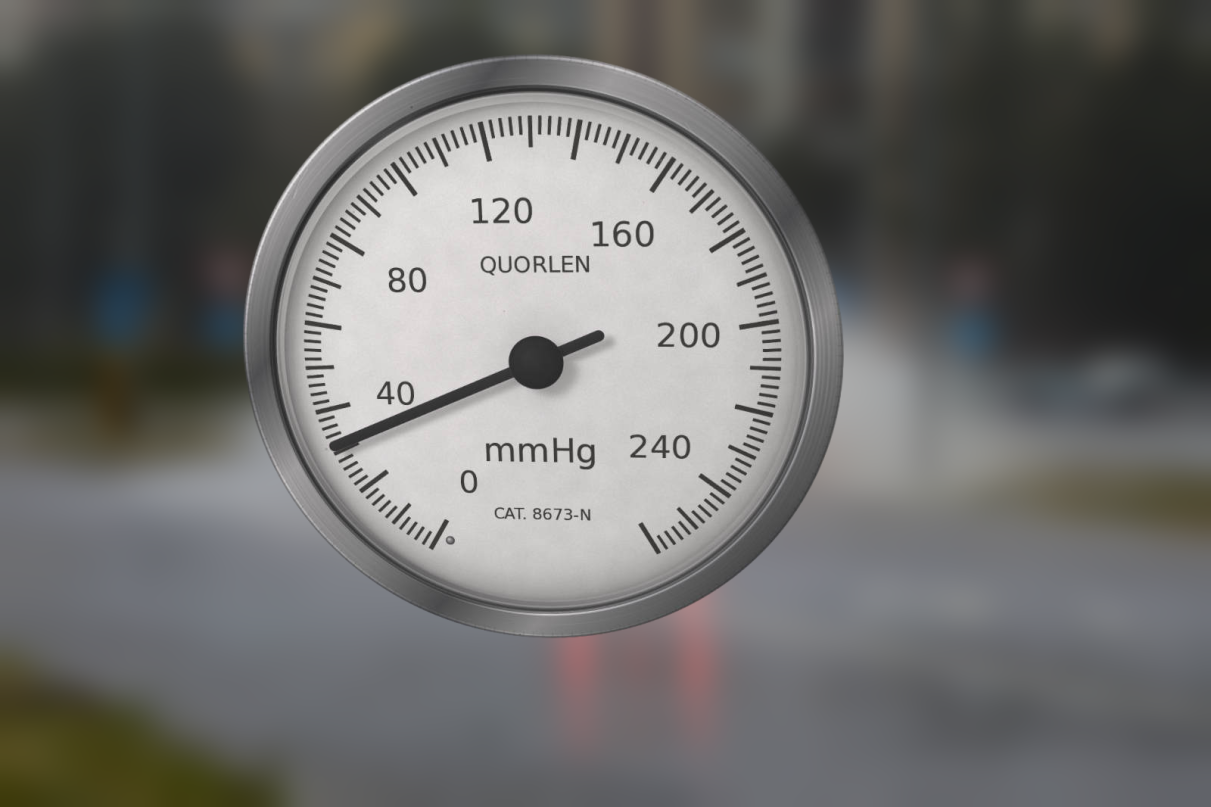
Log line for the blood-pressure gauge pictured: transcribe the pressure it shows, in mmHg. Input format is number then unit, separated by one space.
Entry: 32 mmHg
